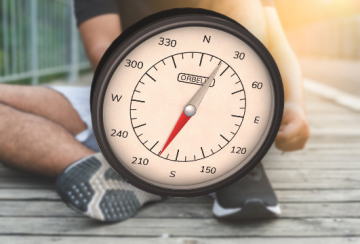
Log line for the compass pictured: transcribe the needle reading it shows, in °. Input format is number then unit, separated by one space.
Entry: 200 °
